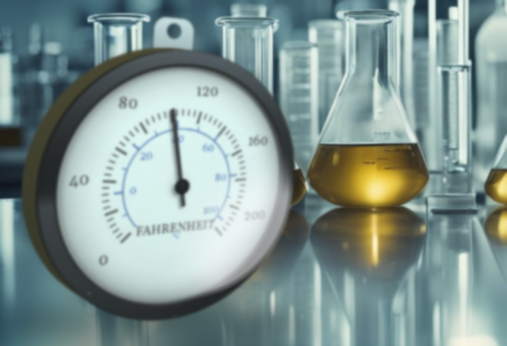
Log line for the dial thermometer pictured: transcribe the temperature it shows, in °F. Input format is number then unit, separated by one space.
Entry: 100 °F
